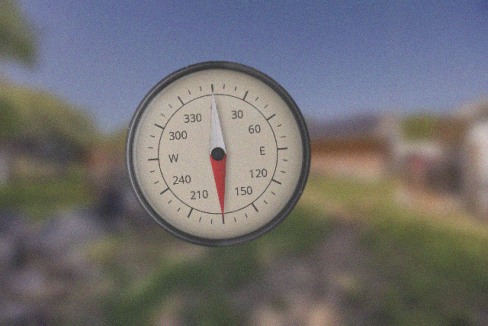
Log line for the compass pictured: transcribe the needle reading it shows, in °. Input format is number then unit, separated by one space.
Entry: 180 °
